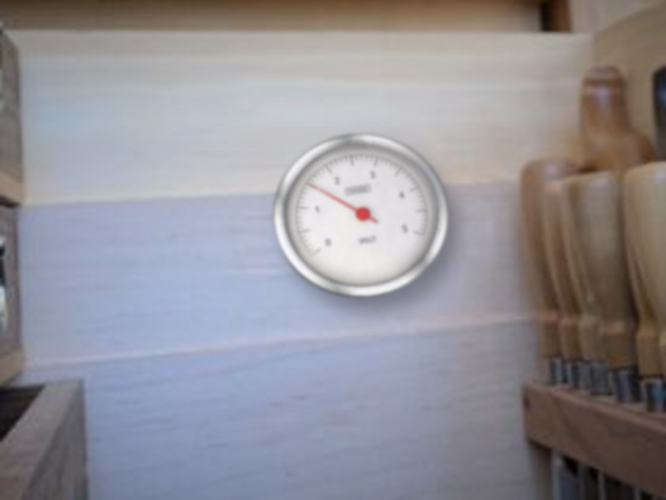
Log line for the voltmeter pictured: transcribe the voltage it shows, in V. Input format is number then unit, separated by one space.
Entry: 1.5 V
